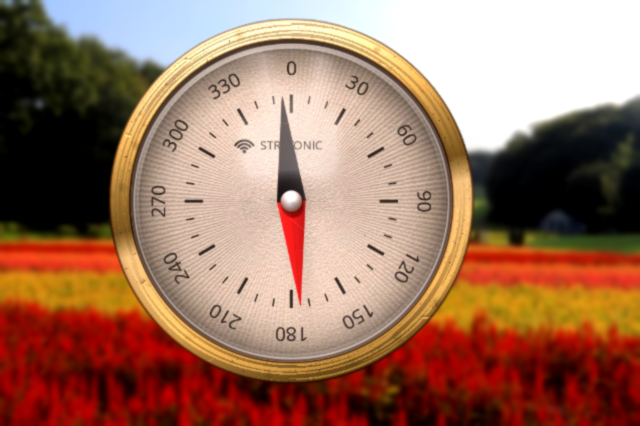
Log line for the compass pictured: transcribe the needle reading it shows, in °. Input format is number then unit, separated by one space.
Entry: 175 °
